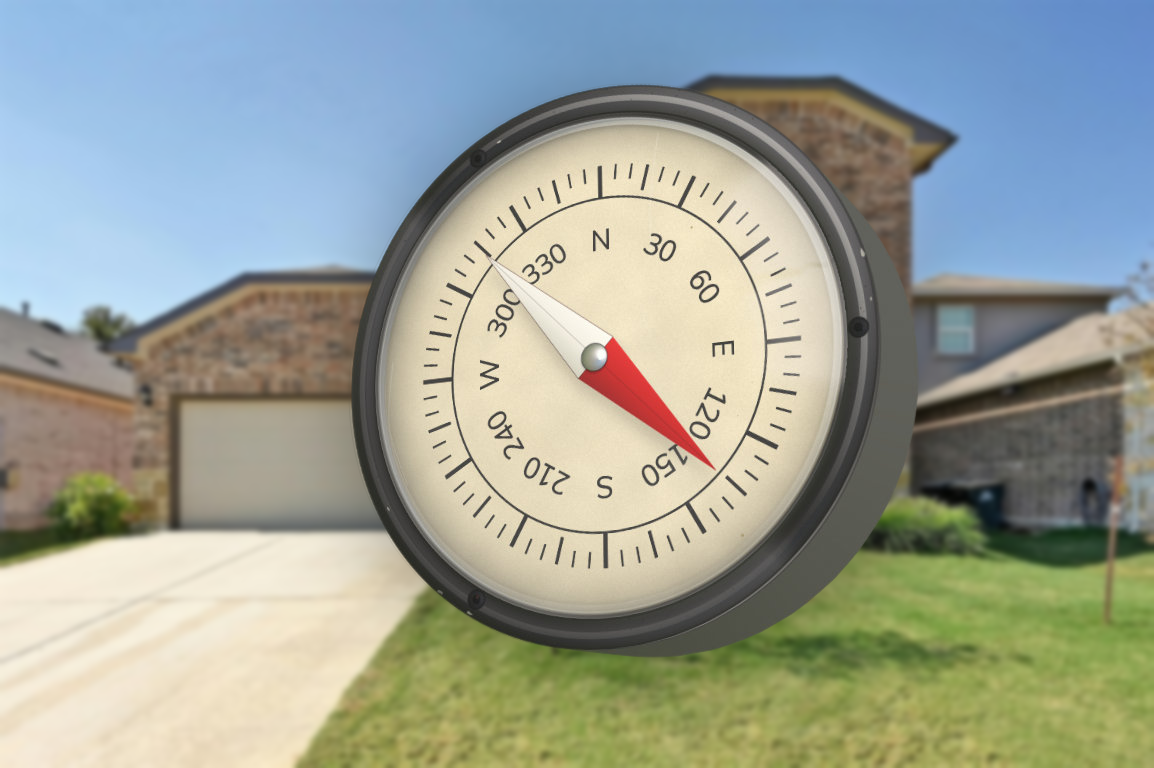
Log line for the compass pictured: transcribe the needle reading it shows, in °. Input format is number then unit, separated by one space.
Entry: 135 °
